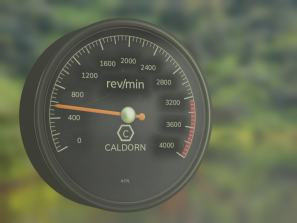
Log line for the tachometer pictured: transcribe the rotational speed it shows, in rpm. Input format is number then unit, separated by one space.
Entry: 550 rpm
